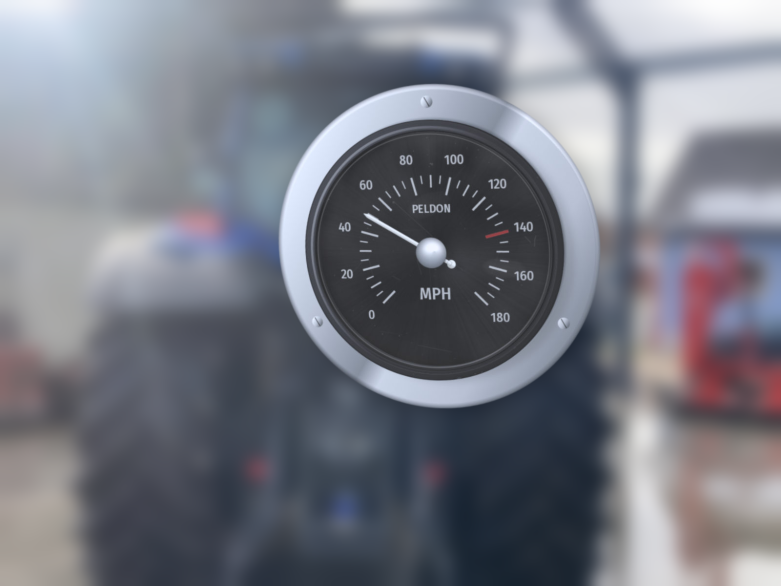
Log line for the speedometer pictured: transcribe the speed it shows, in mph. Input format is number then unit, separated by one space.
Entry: 50 mph
